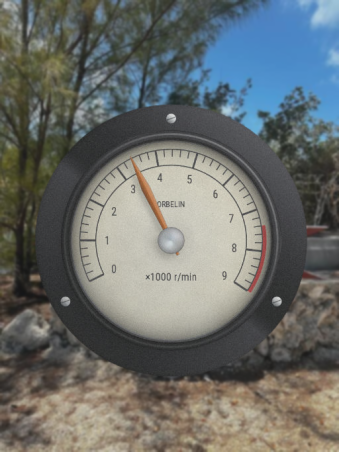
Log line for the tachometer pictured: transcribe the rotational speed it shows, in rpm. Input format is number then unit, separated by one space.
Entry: 3400 rpm
